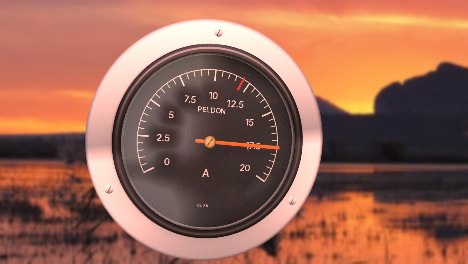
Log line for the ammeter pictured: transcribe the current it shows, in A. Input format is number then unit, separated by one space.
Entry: 17.5 A
